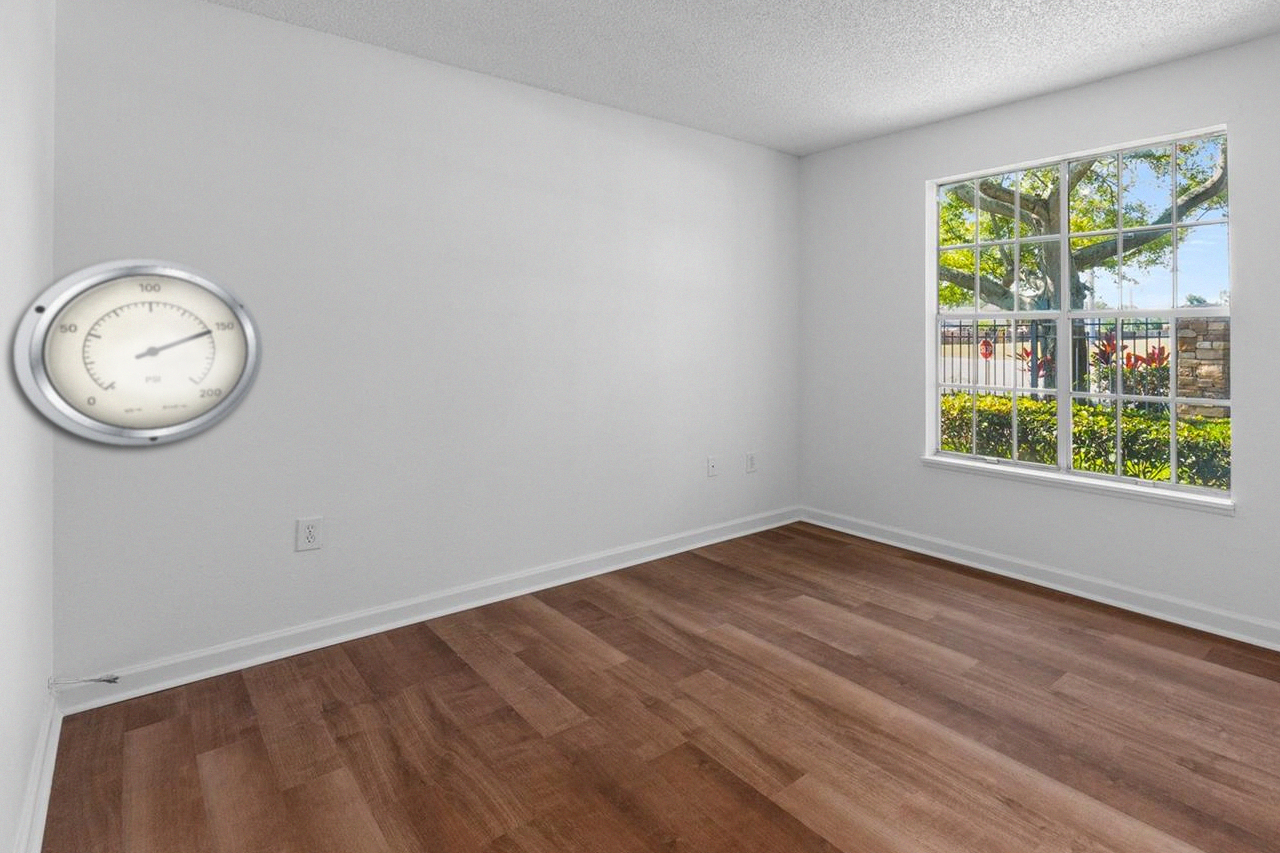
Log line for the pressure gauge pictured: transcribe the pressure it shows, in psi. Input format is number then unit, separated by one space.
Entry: 150 psi
